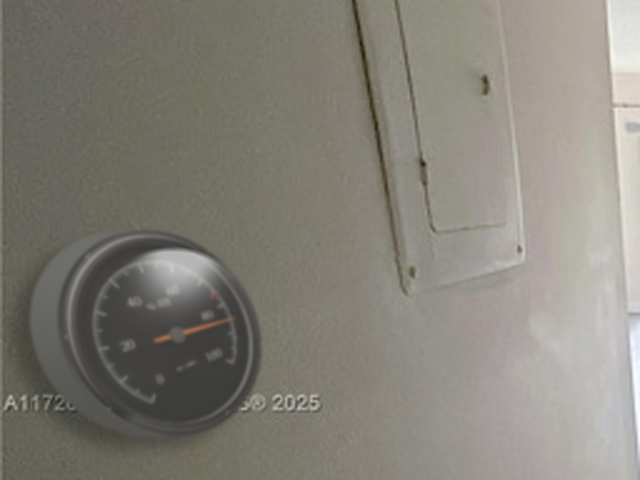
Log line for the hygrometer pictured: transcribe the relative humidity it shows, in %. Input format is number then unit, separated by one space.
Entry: 85 %
